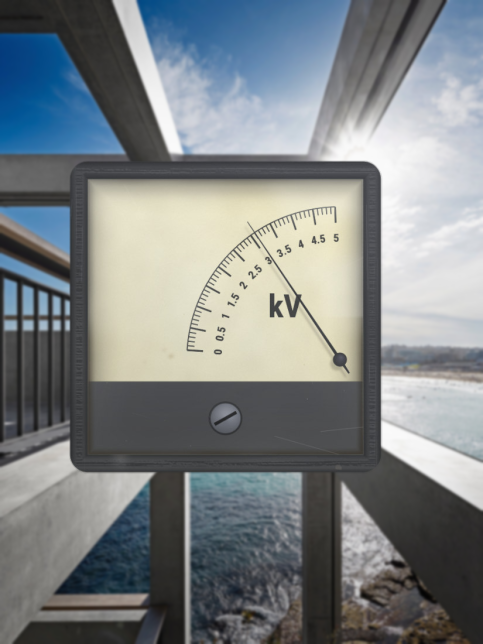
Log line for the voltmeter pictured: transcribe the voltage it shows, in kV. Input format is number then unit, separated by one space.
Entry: 3.1 kV
